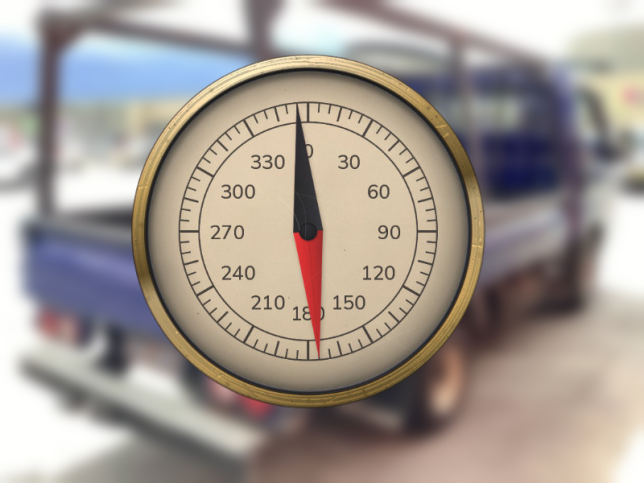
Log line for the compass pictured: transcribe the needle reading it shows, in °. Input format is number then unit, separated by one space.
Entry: 175 °
